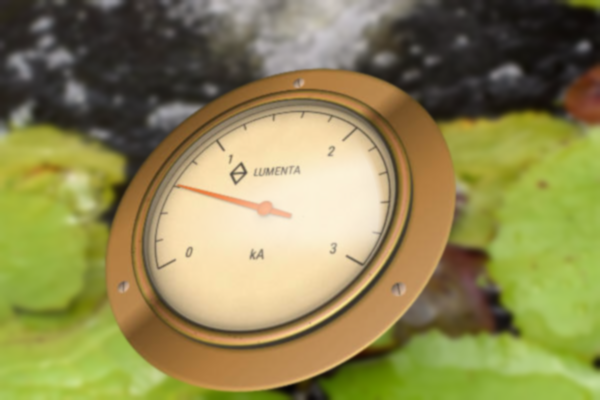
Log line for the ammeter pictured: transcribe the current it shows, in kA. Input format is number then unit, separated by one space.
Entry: 0.6 kA
